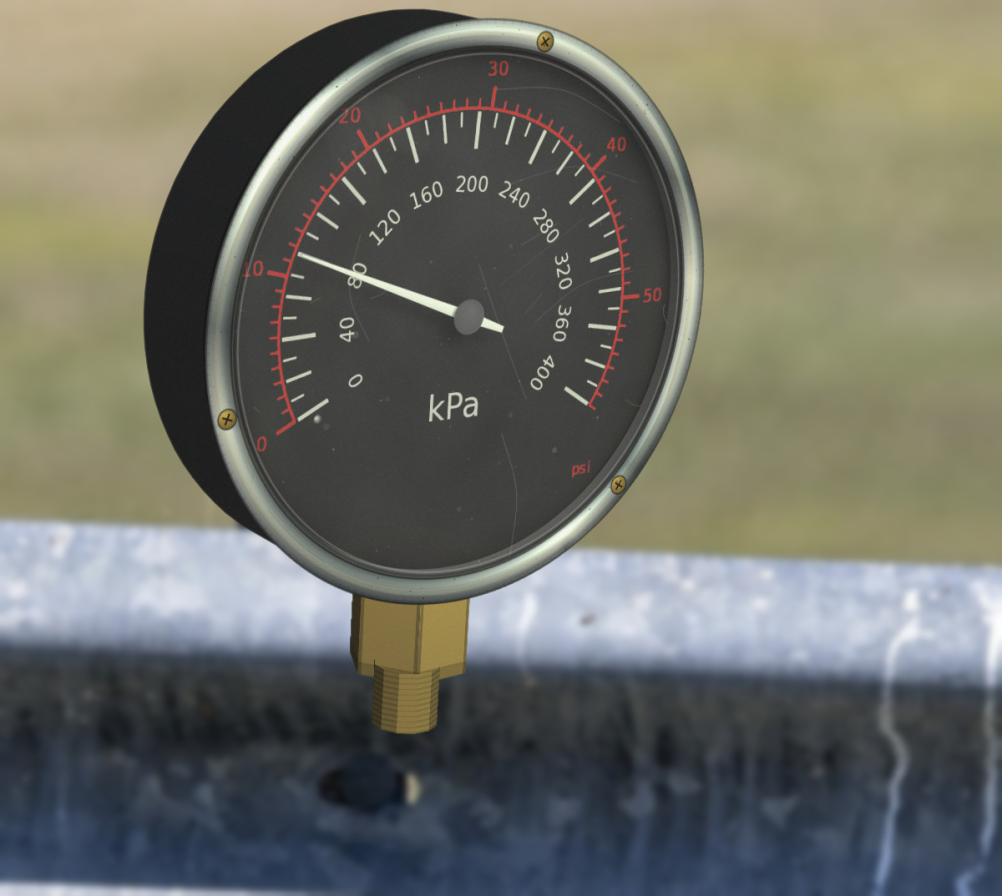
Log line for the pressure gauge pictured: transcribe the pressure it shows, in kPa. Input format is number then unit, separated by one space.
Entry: 80 kPa
